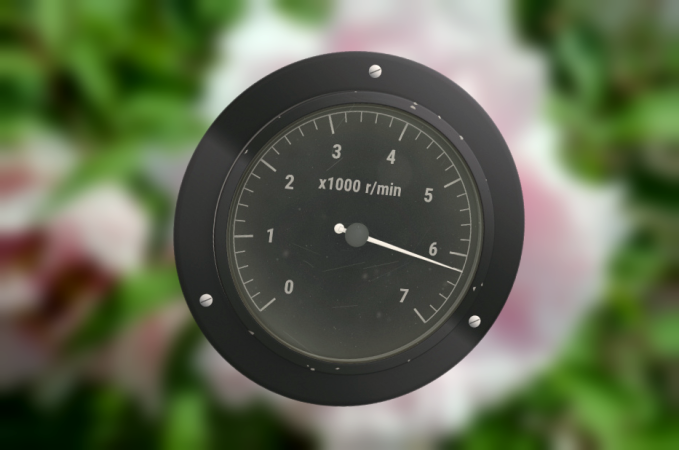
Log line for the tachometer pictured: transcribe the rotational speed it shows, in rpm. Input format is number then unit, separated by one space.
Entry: 6200 rpm
